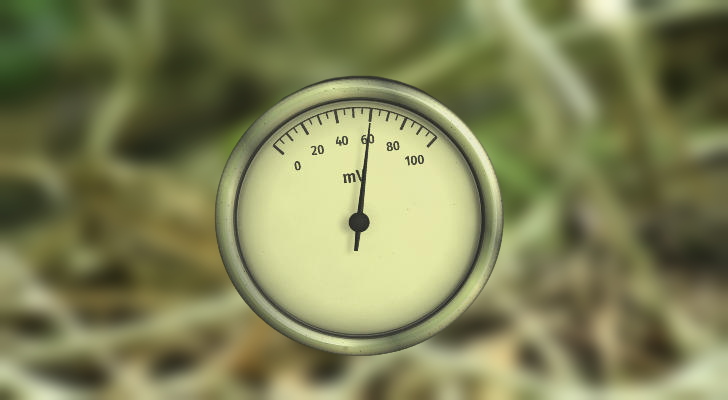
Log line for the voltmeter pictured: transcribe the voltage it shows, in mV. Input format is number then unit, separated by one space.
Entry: 60 mV
